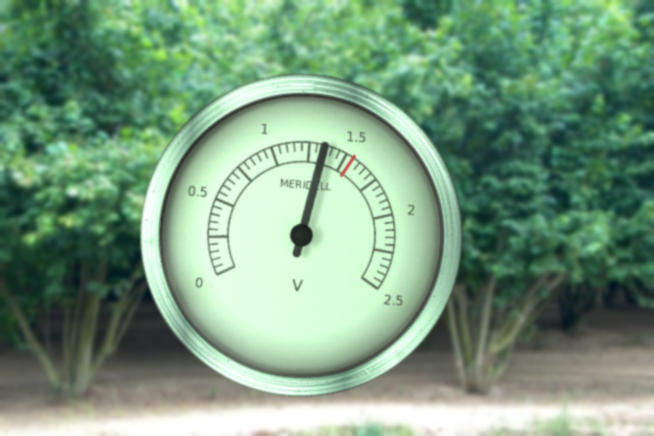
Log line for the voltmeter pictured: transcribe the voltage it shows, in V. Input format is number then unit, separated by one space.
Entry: 1.35 V
